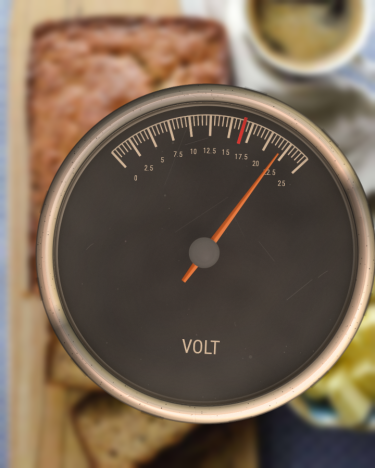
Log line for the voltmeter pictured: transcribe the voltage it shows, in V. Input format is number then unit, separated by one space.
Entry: 22 V
